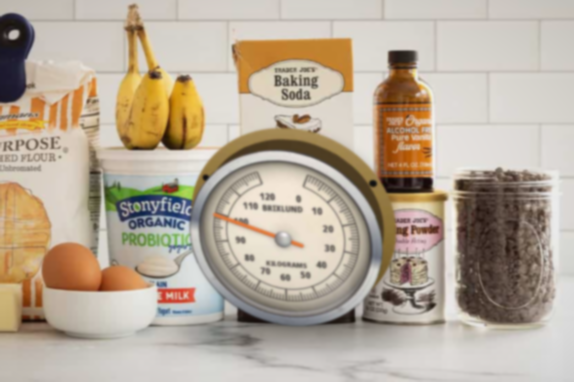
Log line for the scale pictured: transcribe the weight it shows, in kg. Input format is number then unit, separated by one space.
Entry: 100 kg
